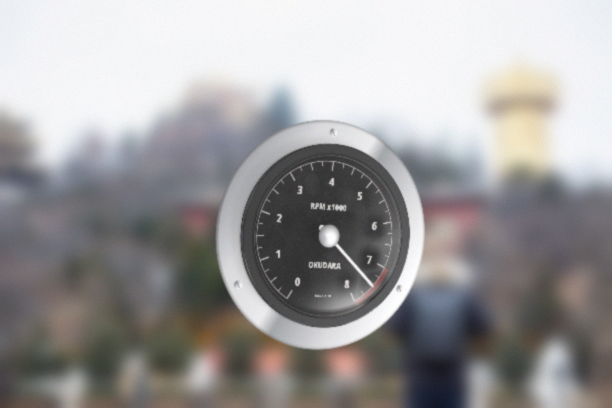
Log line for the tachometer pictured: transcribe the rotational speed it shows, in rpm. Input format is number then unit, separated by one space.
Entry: 7500 rpm
